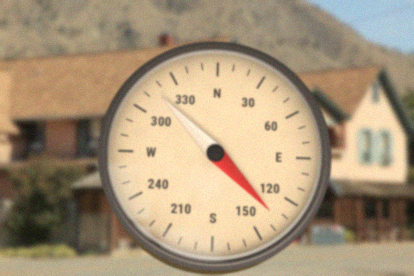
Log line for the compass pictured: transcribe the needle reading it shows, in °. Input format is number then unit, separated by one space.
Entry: 135 °
